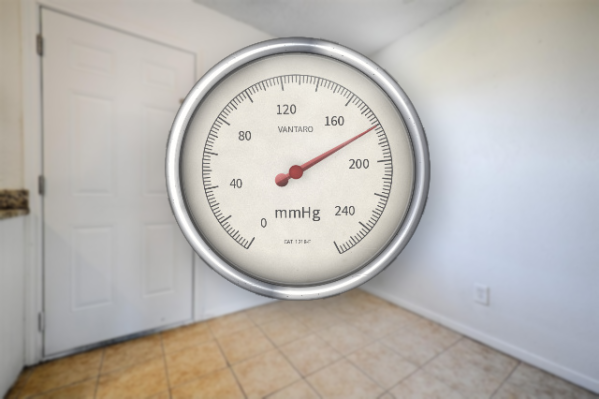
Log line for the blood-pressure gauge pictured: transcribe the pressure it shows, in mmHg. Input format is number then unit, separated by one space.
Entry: 180 mmHg
